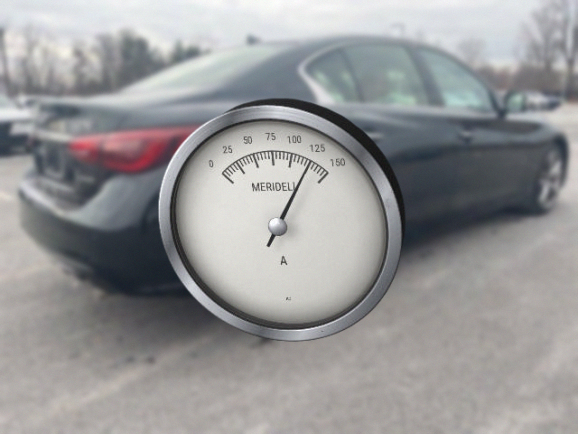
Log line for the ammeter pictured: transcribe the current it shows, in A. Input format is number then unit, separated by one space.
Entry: 125 A
